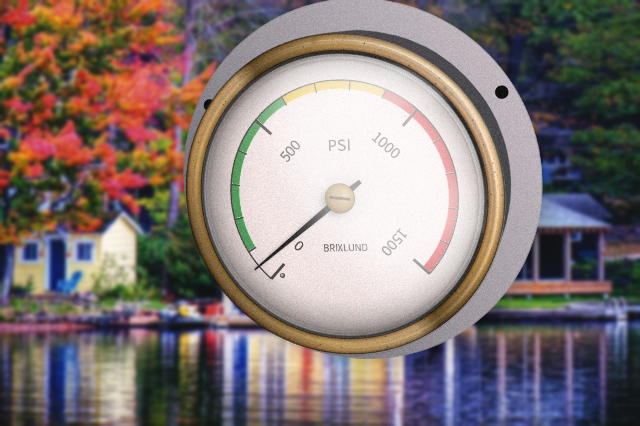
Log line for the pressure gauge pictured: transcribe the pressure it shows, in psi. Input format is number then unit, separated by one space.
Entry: 50 psi
